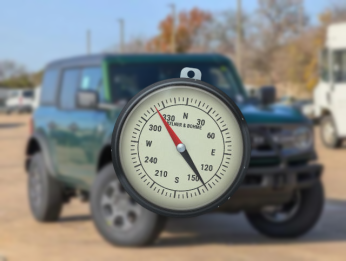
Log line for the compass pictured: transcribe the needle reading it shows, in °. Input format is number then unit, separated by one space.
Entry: 320 °
